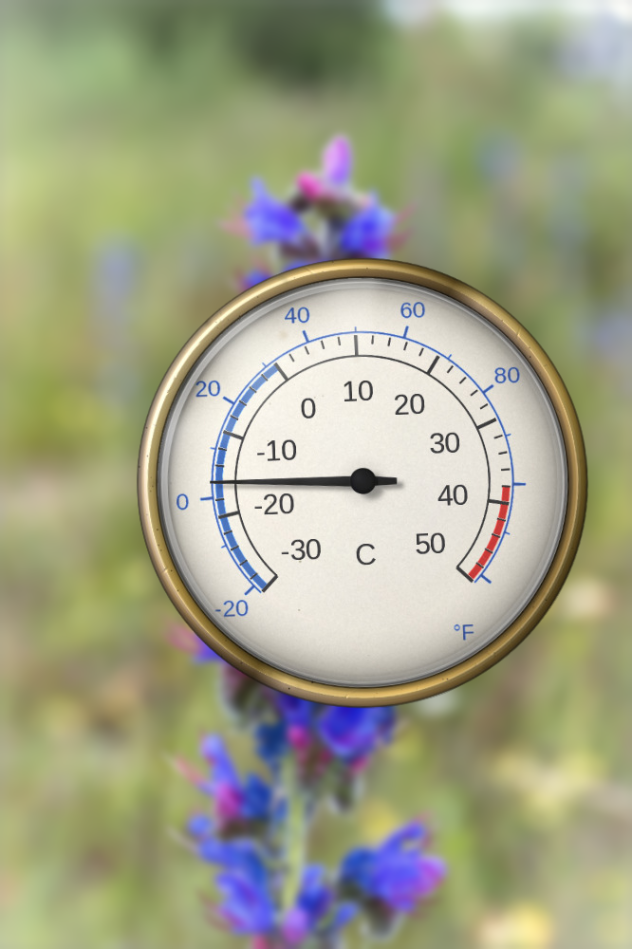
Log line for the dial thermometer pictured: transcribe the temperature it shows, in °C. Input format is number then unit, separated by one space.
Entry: -16 °C
